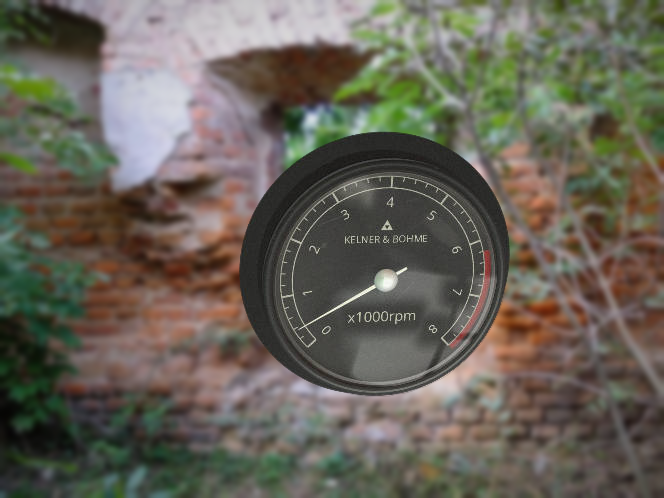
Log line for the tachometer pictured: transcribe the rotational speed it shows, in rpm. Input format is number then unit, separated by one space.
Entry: 400 rpm
